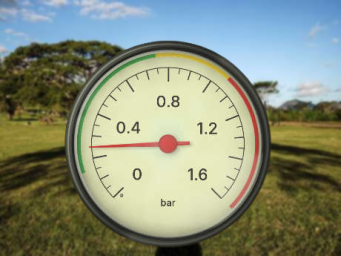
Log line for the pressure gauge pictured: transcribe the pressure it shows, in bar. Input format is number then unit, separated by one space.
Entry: 0.25 bar
